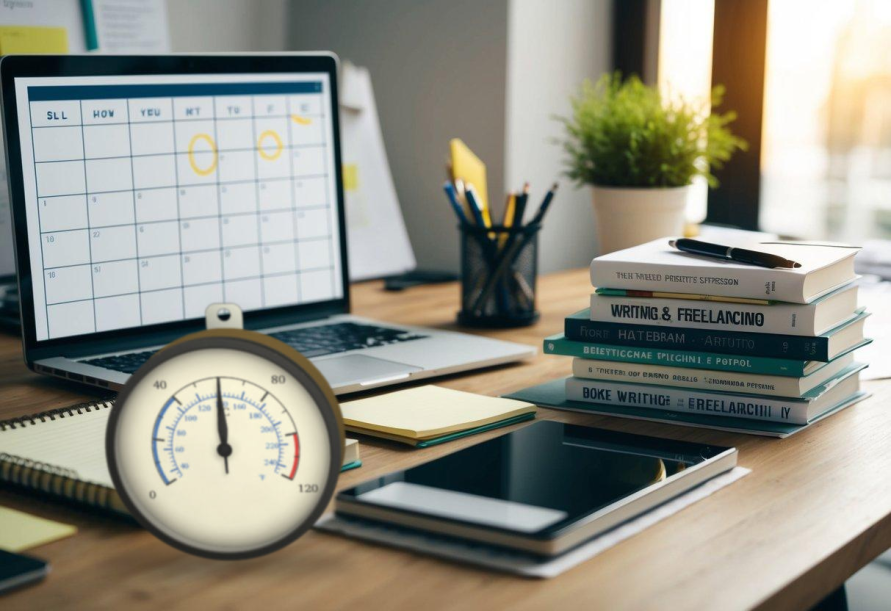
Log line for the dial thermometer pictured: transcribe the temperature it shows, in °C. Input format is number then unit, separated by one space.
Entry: 60 °C
